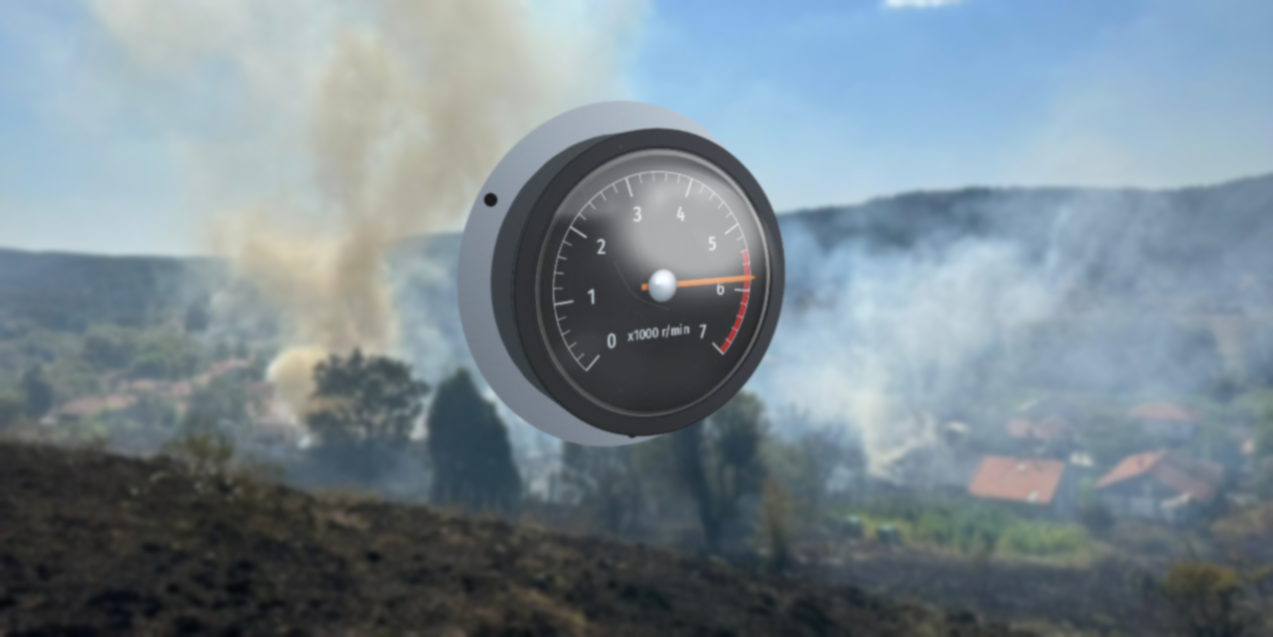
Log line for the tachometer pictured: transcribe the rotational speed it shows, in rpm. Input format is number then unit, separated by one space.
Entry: 5800 rpm
